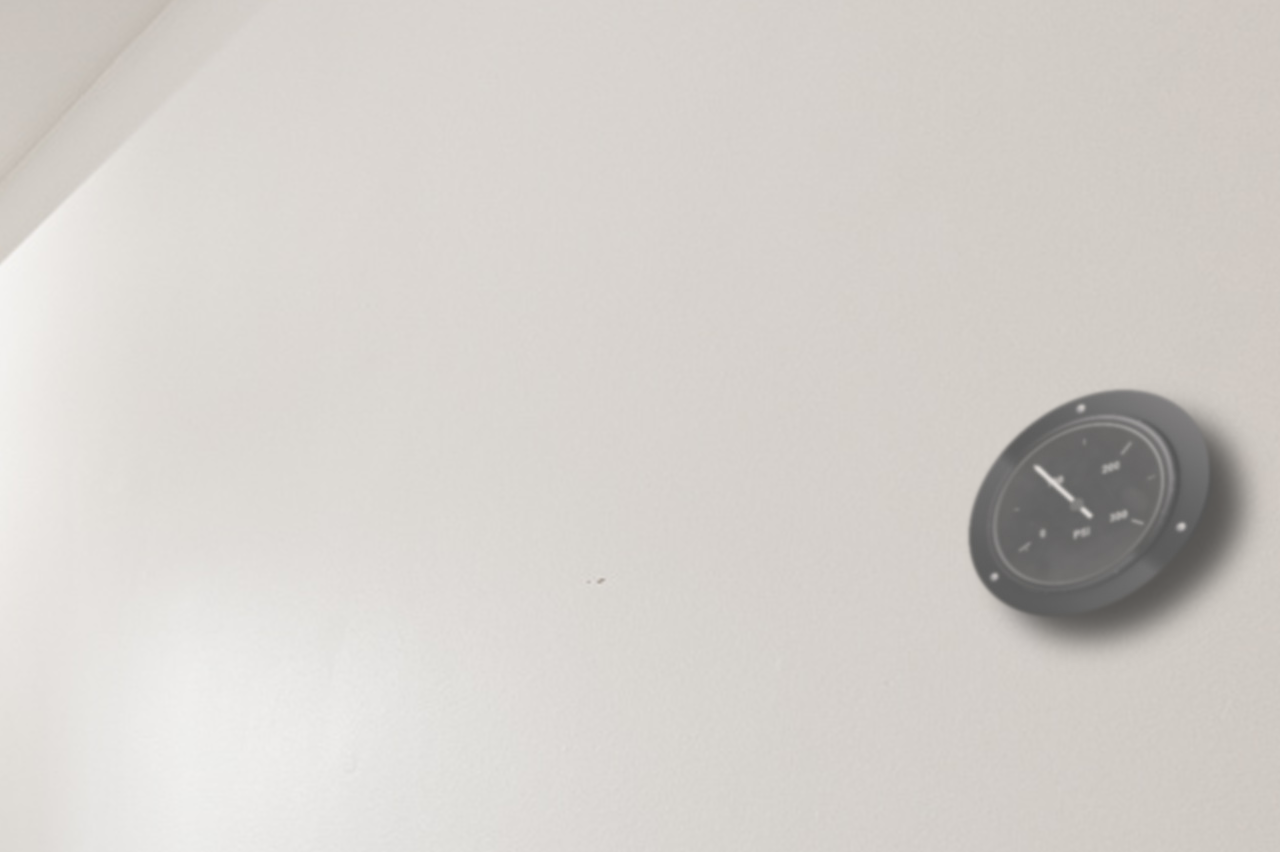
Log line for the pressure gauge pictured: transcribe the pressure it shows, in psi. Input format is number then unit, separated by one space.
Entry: 100 psi
